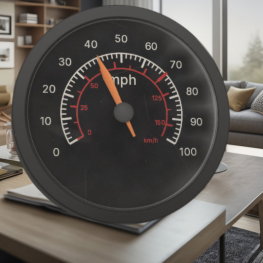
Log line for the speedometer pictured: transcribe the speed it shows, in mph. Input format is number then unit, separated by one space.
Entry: 40 mph
